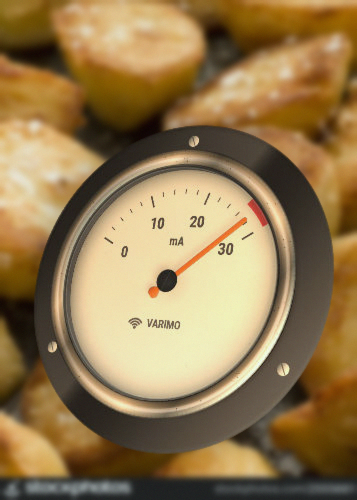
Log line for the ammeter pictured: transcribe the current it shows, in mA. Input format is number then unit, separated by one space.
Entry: 28 mA
